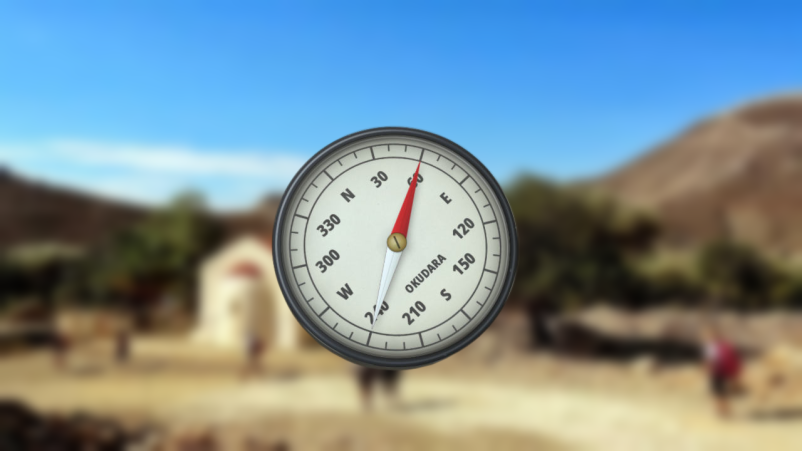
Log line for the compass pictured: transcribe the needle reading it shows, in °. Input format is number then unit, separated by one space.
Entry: 60 °
